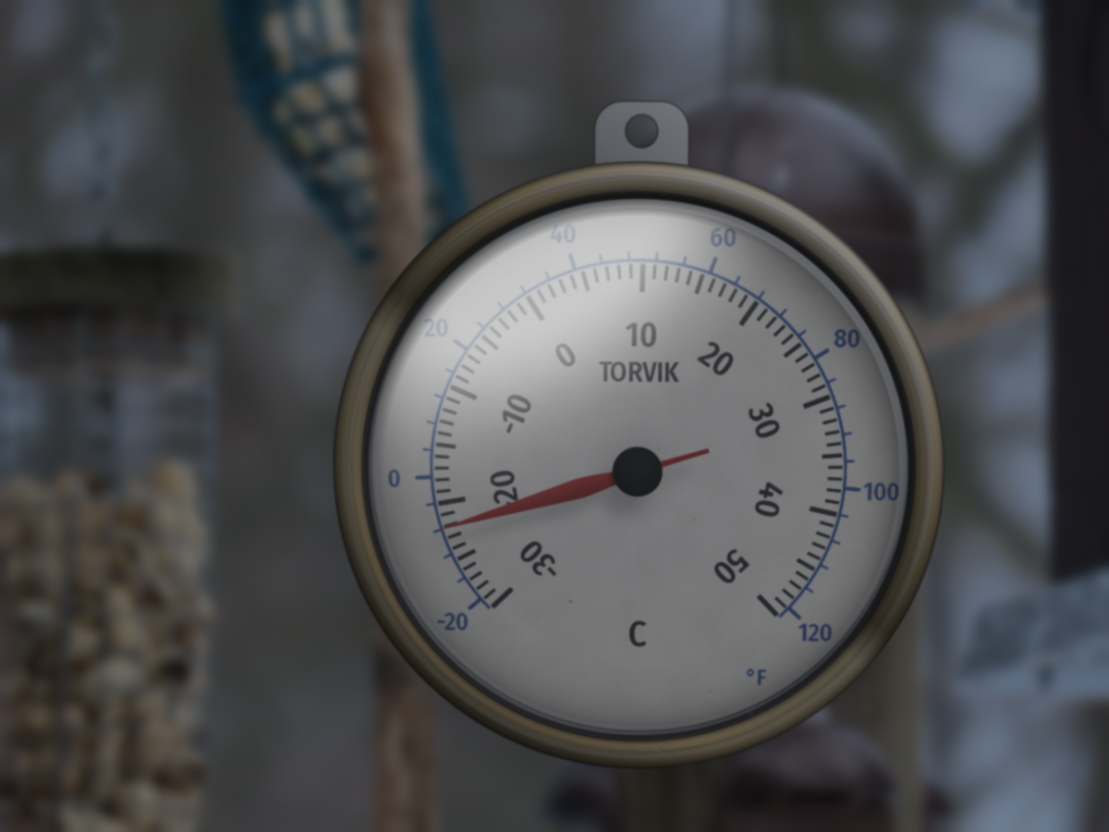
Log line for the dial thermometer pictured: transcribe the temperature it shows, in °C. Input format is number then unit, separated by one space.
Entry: -22 °C
